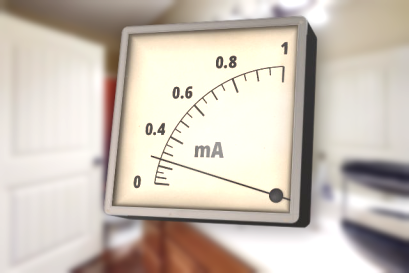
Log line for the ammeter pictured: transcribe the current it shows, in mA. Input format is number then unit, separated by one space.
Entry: 0.25 mA
